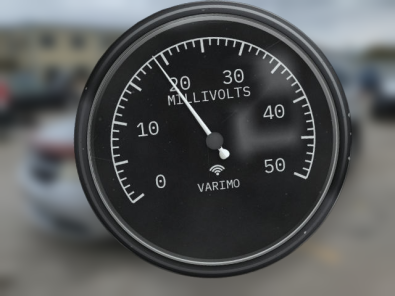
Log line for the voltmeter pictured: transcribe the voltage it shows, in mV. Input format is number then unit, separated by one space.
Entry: 19 mV
